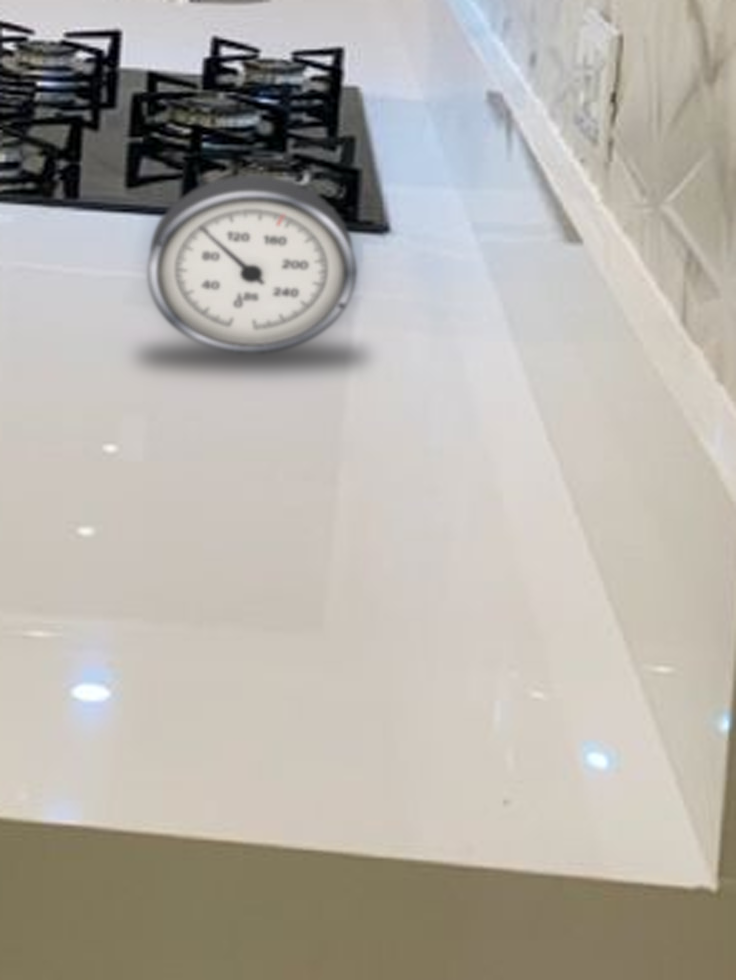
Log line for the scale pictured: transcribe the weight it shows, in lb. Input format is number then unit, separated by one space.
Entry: 100 lb
